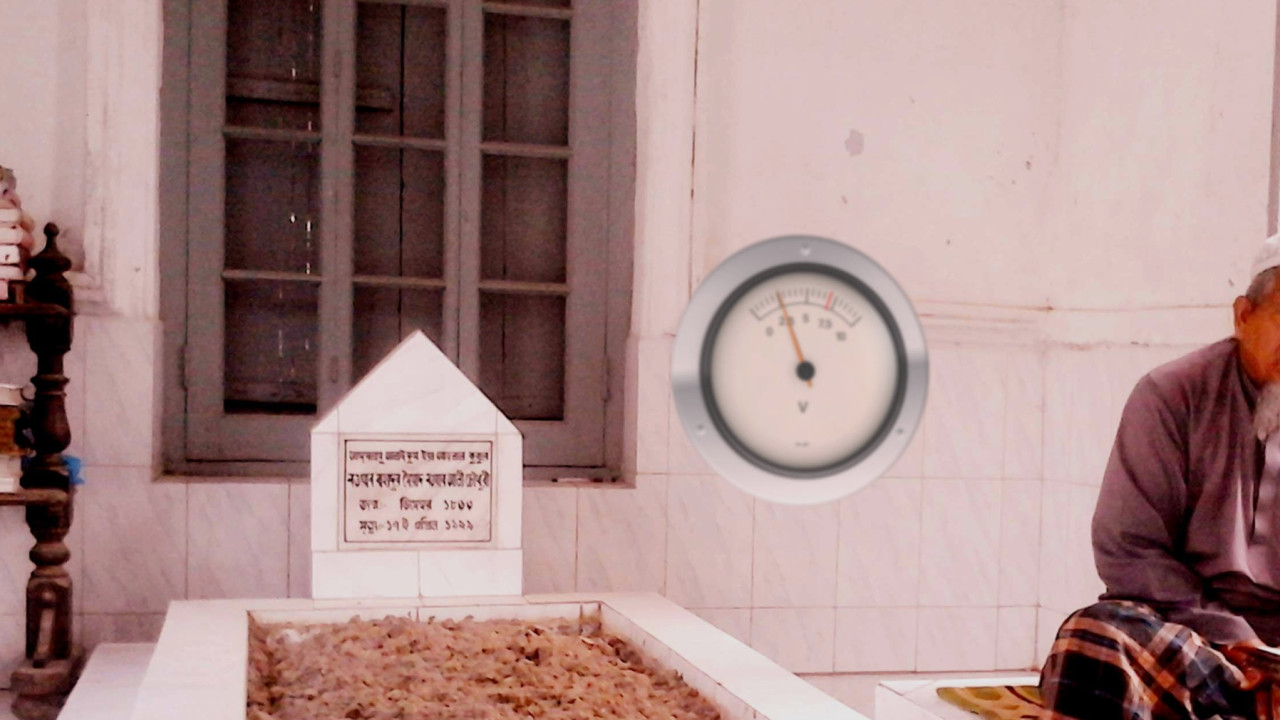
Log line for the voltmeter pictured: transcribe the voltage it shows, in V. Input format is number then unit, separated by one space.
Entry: 2.5 V
